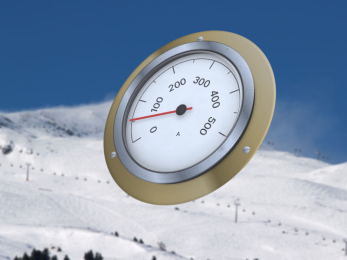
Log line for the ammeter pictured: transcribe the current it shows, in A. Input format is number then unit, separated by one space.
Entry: 50 A
